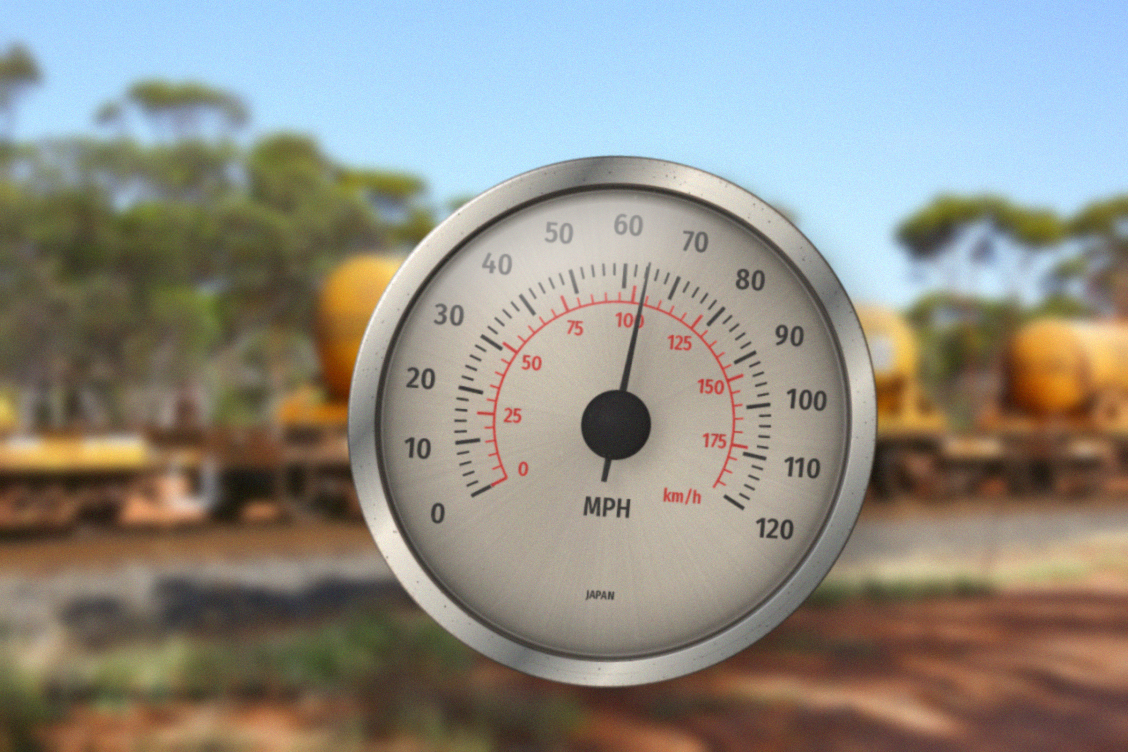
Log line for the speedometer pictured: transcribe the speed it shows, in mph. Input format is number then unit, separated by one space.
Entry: 64 mph
